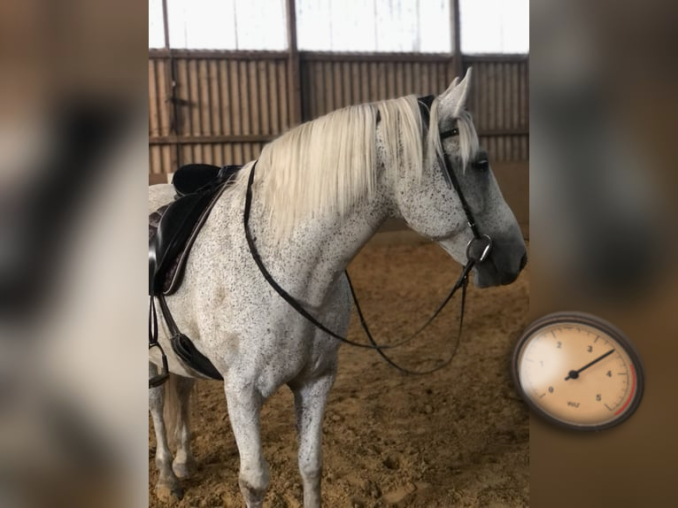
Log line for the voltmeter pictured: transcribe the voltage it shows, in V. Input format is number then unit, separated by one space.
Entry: 3.4 V
